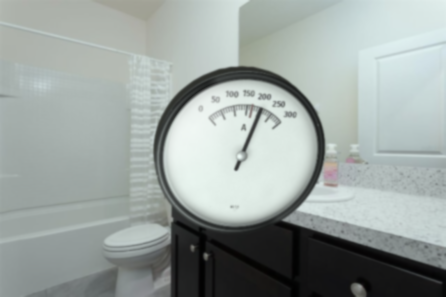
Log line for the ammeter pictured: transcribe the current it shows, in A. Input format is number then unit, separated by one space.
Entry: 200 A
